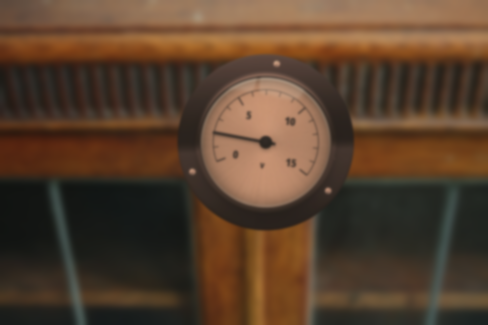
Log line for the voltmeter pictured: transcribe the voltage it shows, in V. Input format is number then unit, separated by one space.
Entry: 2 V
